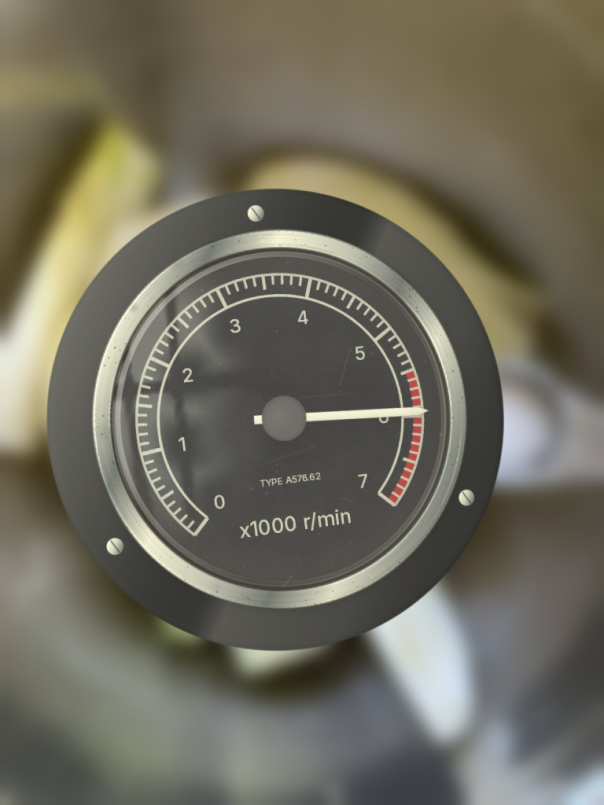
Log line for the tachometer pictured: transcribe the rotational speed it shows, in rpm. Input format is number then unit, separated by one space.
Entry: 5950 rpm
